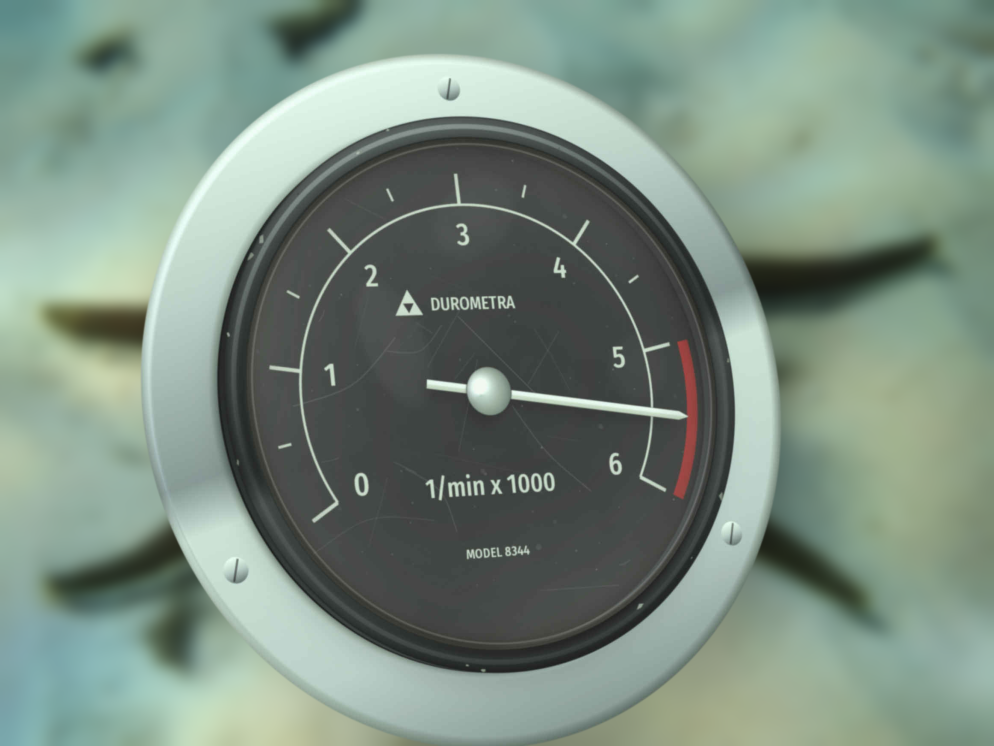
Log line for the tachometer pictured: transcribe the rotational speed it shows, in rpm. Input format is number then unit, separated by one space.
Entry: 5500 rpm
